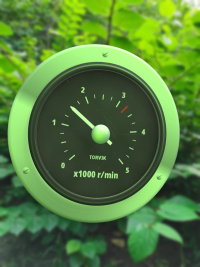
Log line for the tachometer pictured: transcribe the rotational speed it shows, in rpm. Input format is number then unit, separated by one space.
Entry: 1500 rpm
